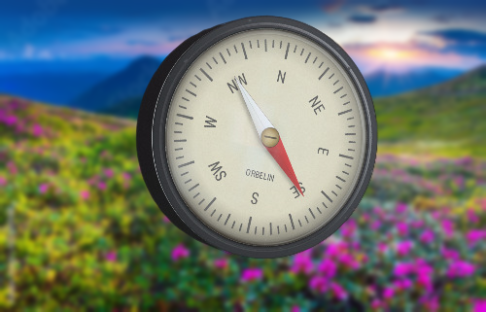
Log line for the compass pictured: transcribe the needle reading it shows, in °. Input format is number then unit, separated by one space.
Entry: 135 °
